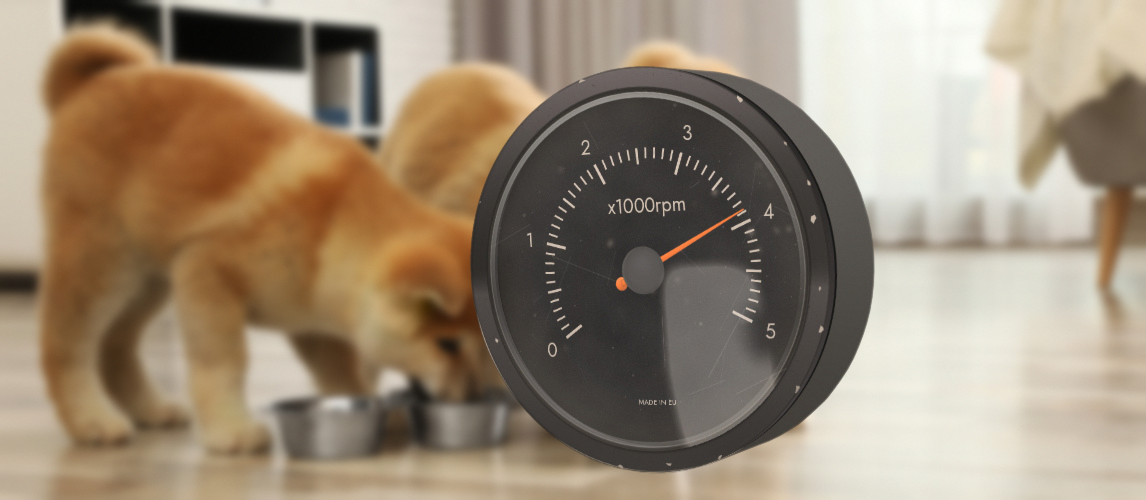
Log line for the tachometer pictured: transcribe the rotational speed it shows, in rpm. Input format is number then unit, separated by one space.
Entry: 3900 rpm
